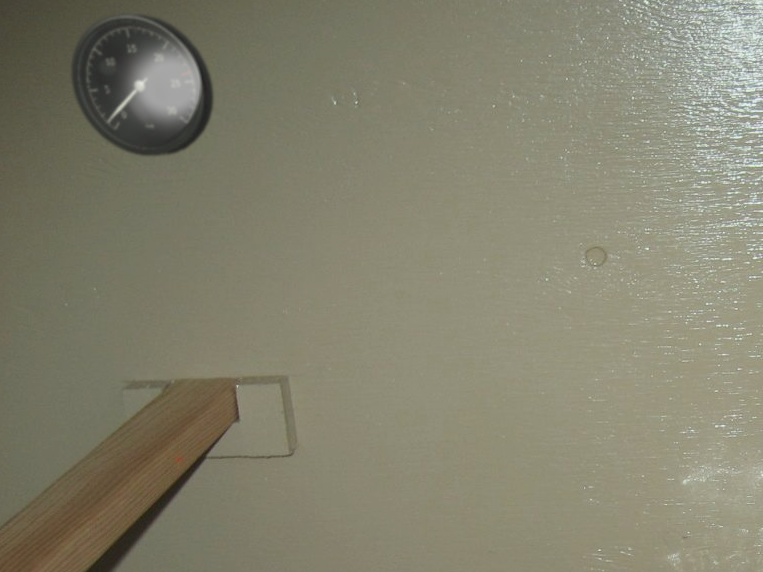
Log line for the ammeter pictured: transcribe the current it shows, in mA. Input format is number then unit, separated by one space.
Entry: 1 mA
